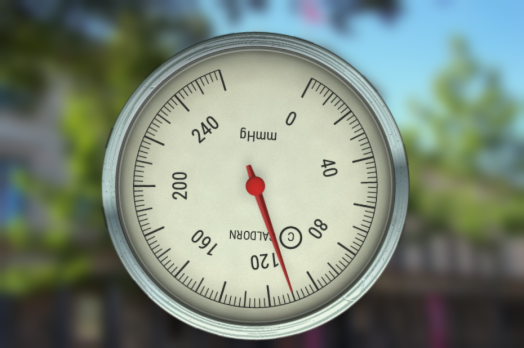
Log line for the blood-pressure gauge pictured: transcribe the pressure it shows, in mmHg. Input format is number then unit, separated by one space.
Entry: 110 mmHg
